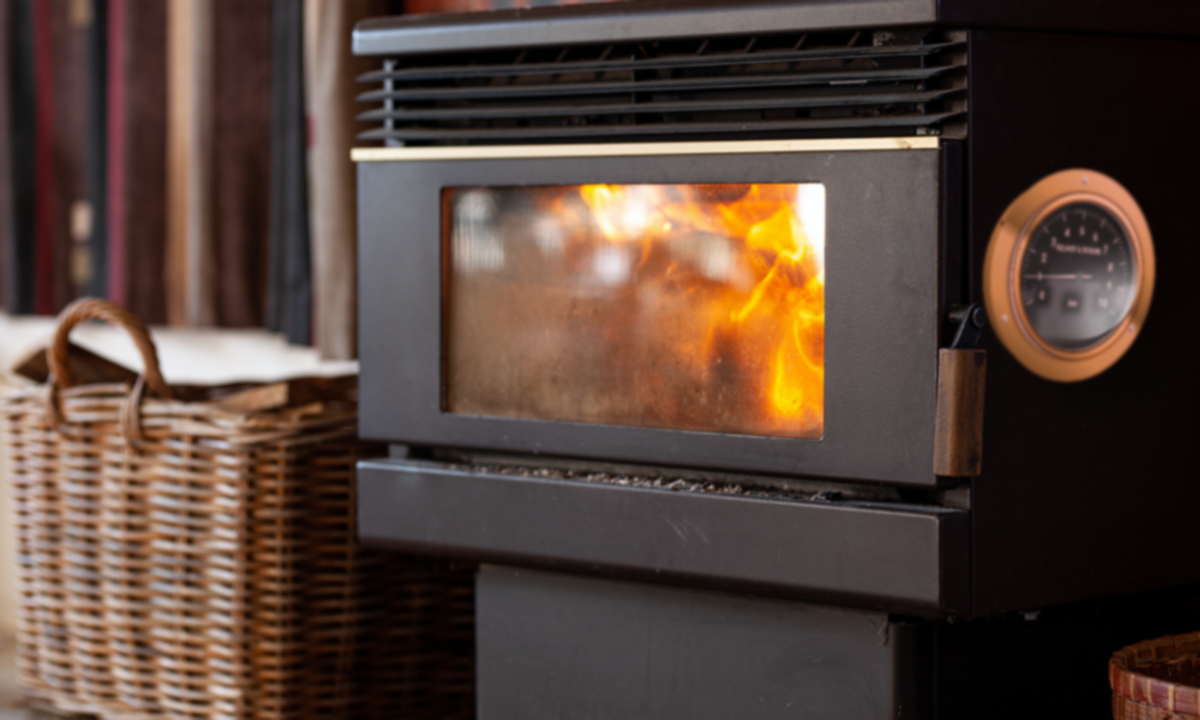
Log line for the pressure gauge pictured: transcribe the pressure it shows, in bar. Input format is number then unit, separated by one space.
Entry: 1 bar
